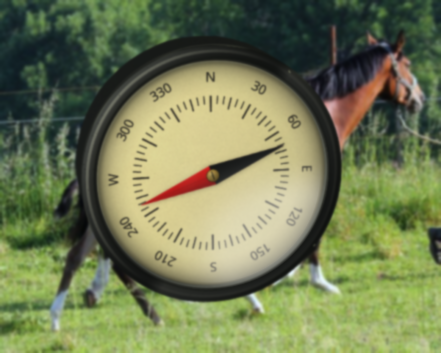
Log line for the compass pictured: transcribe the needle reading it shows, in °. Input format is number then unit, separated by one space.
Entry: 250 °
